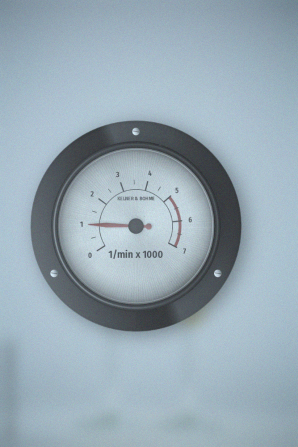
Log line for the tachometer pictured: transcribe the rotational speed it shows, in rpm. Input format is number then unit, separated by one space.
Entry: 1000 rpm
